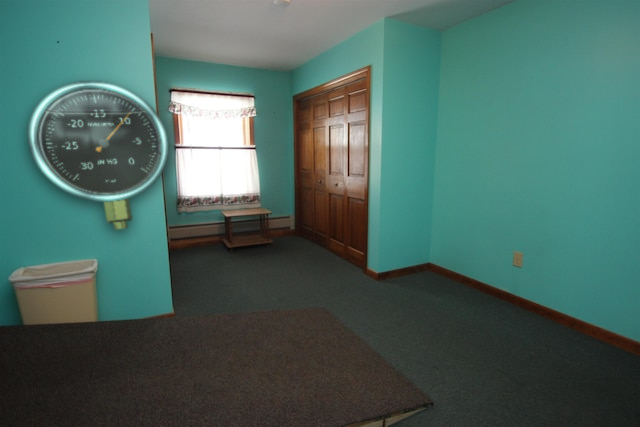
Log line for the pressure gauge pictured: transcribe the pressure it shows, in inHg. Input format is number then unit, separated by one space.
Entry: -10 inHg
